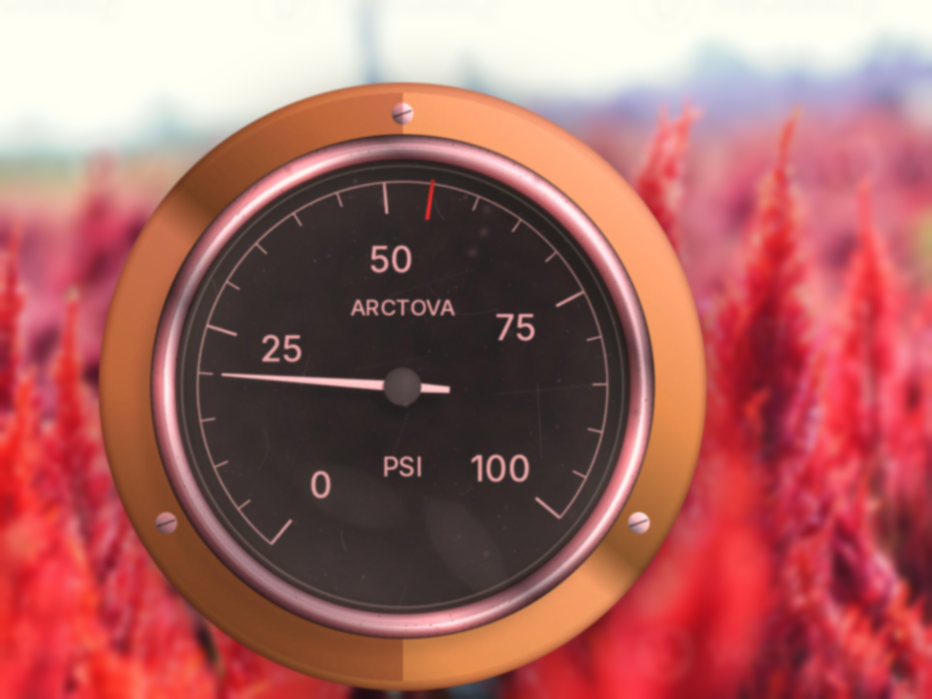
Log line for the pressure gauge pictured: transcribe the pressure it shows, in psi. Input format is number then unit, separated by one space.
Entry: 20 psi
